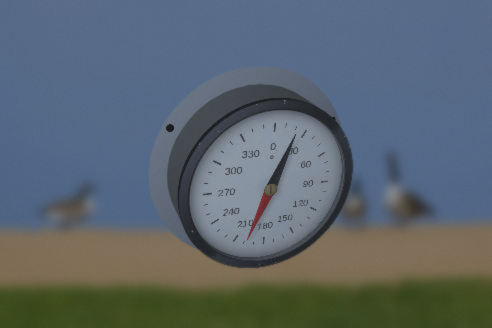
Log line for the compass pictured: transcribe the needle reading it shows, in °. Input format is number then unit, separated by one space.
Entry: 200 °
